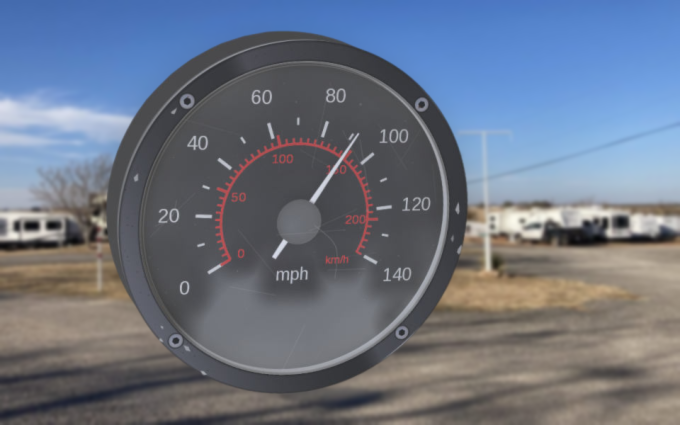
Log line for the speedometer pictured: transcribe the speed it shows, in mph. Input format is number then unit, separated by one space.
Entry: 90 mph
